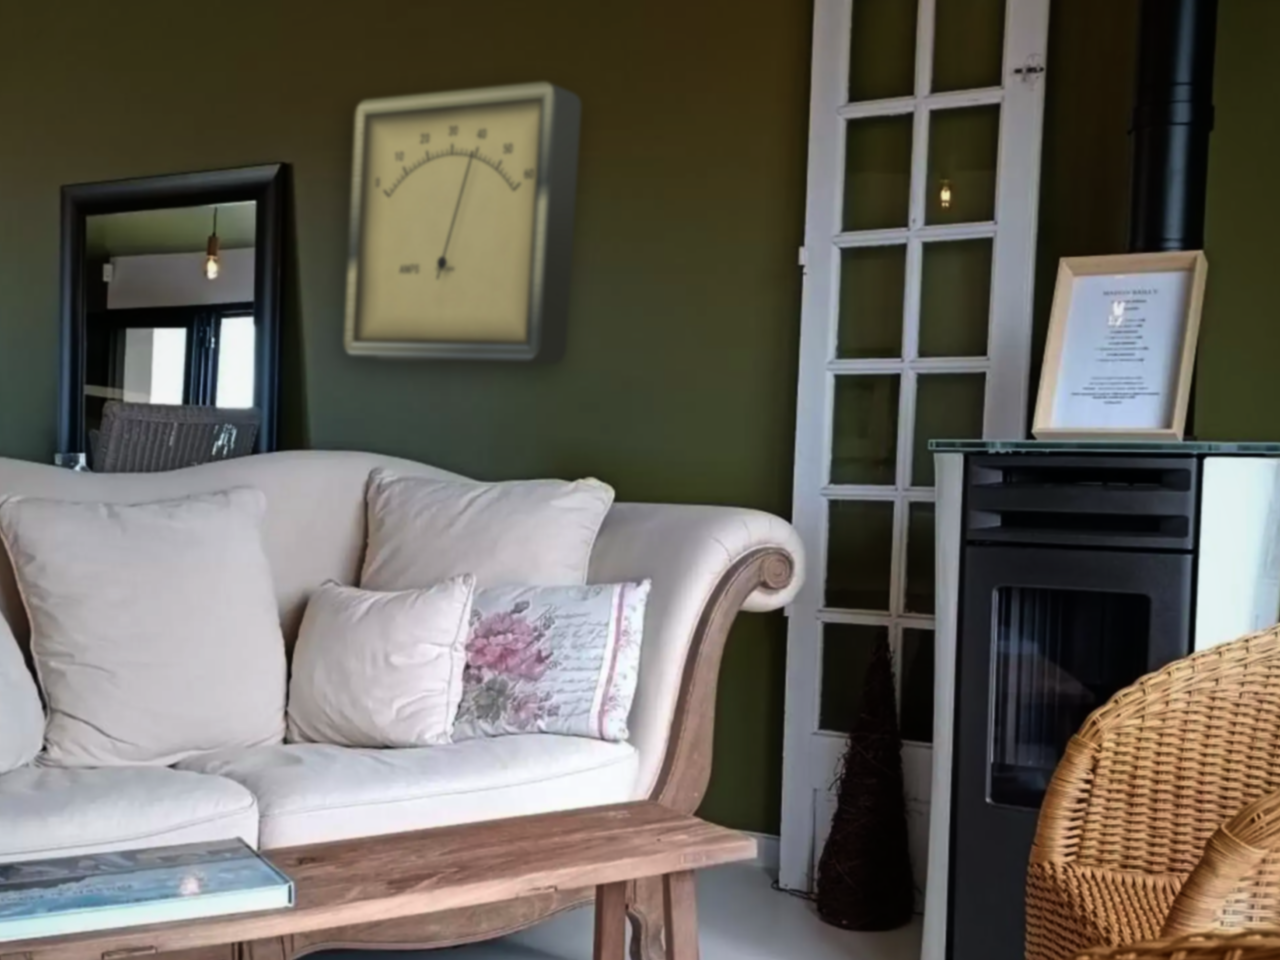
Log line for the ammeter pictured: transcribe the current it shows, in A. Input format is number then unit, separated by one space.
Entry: 40 A
